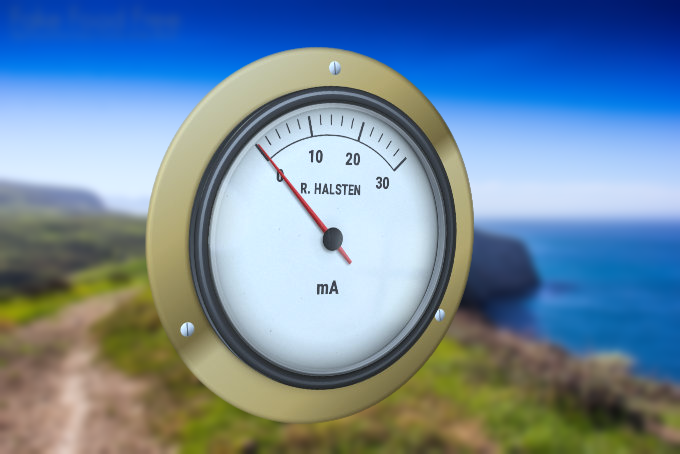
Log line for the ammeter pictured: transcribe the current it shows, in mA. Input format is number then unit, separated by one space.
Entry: 0 mA
